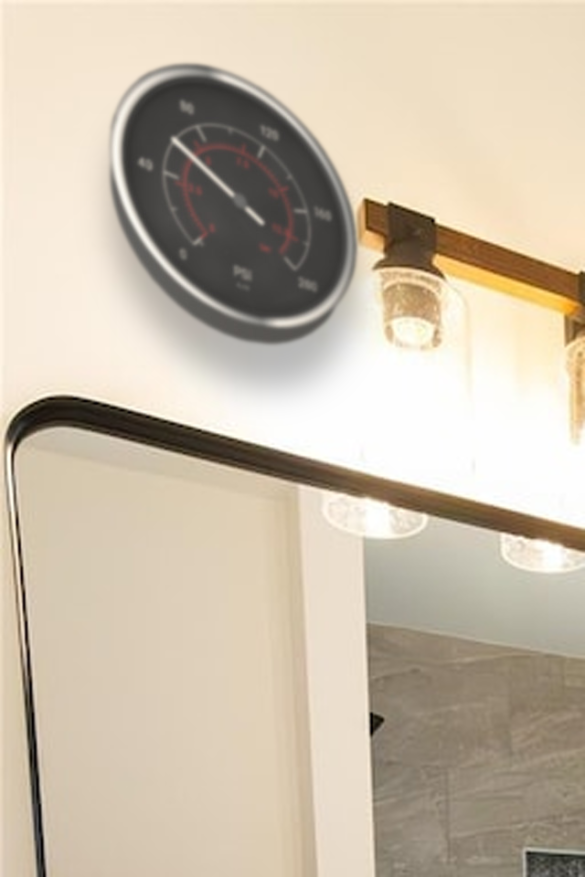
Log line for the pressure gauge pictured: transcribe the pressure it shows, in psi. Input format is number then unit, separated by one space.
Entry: 60 psi
